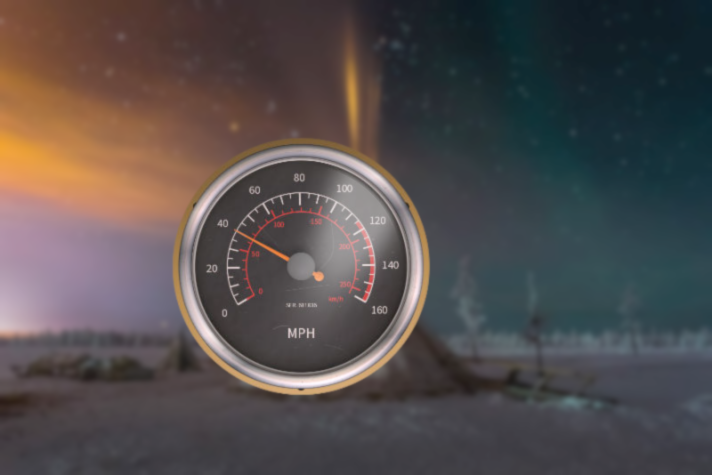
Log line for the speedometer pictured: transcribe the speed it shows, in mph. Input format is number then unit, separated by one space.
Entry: 40 mph
